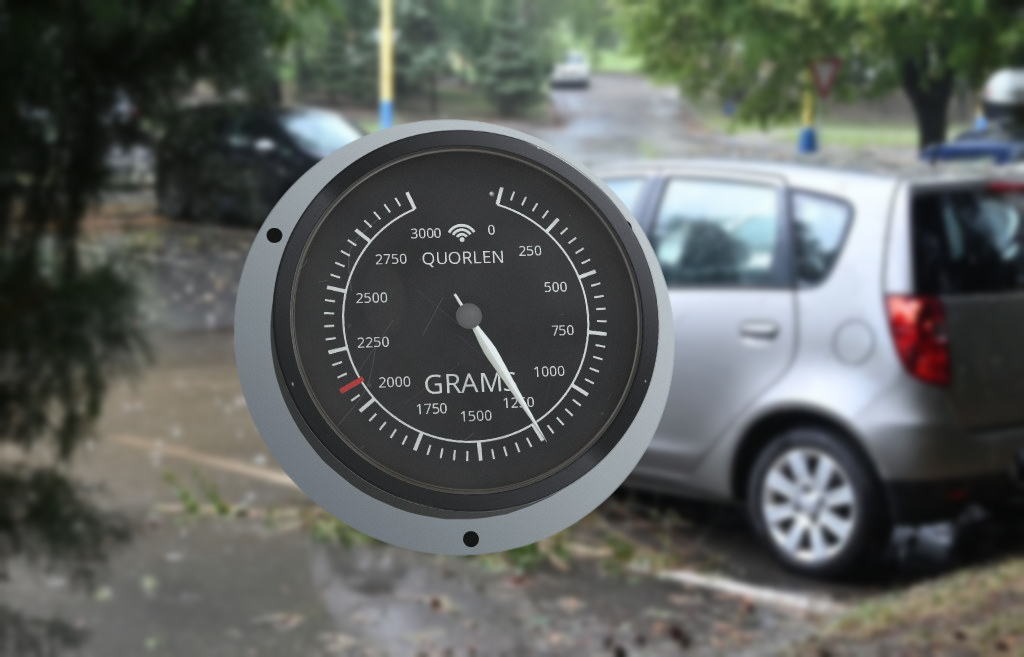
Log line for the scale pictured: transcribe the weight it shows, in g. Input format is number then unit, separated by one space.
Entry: 1250 g
